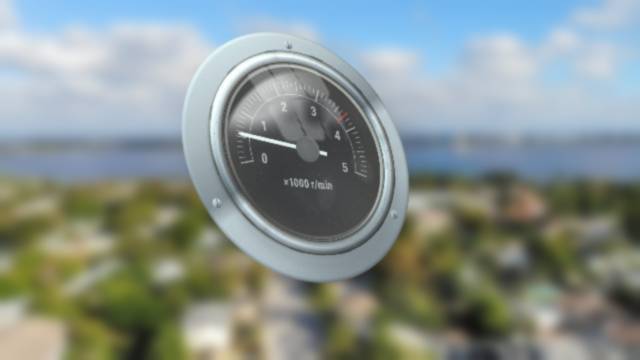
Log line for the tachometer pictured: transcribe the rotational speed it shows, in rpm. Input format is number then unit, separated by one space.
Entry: 500 rpm
